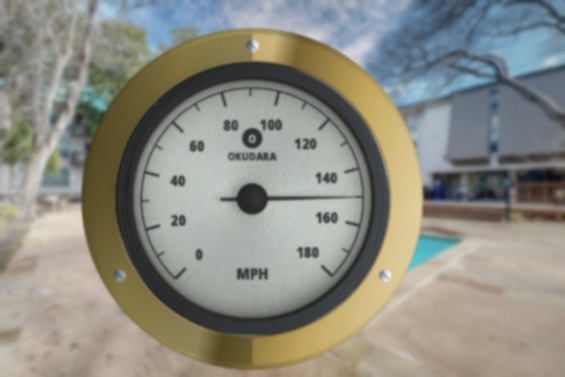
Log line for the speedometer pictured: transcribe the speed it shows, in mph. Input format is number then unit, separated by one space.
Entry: 150 mph
